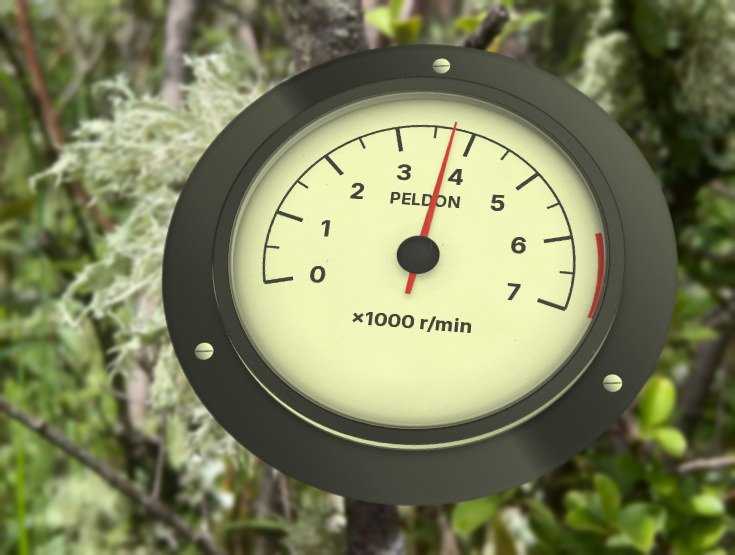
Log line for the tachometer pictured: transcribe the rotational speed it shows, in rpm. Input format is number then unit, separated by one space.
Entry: 3750 rpm
